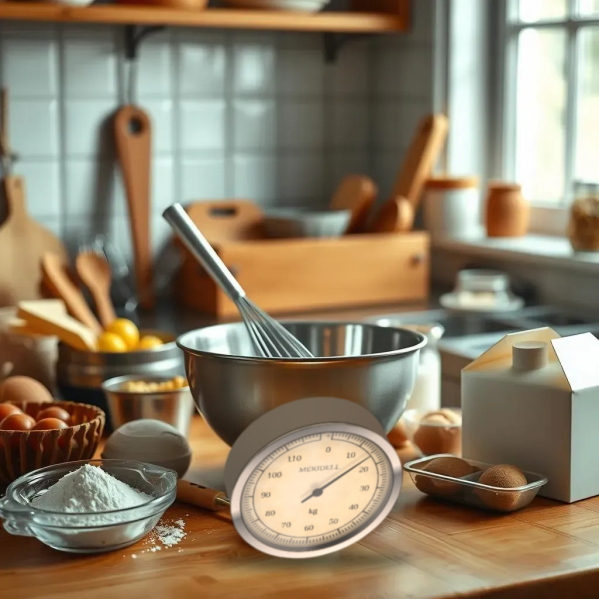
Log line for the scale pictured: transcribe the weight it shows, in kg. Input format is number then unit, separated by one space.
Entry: 15 kg
